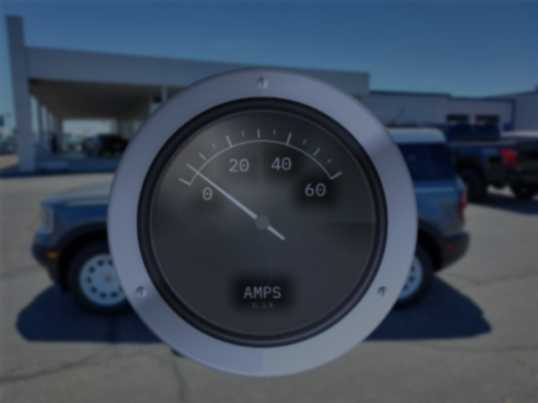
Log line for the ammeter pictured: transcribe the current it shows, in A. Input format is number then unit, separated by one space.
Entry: 5 A
